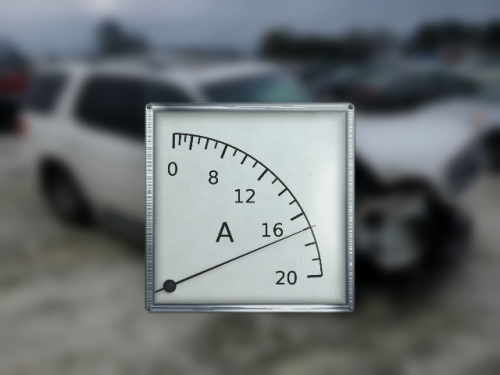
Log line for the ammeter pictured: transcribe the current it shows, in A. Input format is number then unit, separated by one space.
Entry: 17 A
